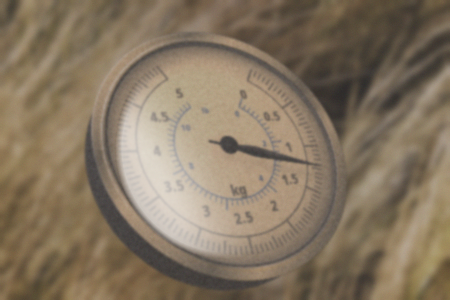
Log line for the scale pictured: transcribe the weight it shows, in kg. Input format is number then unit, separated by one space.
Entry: 1.25 kg
